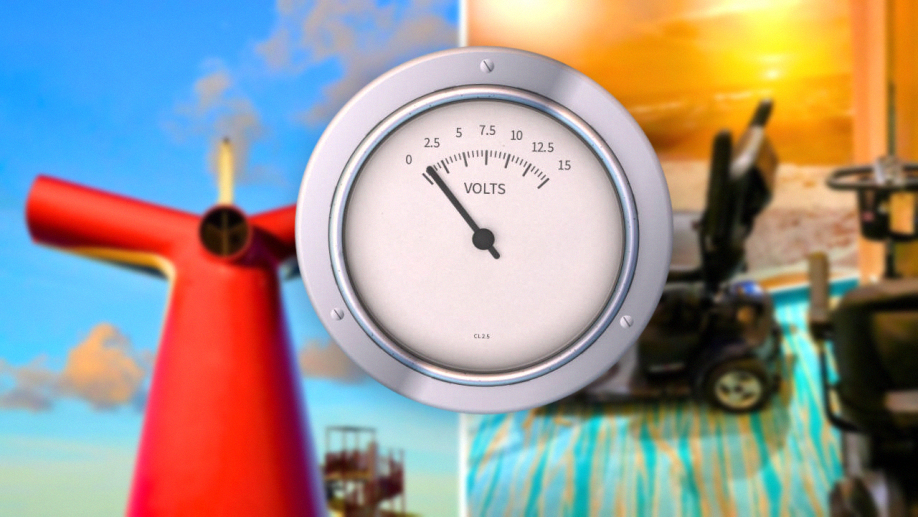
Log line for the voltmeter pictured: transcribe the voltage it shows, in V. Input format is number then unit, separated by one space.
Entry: 1 V
